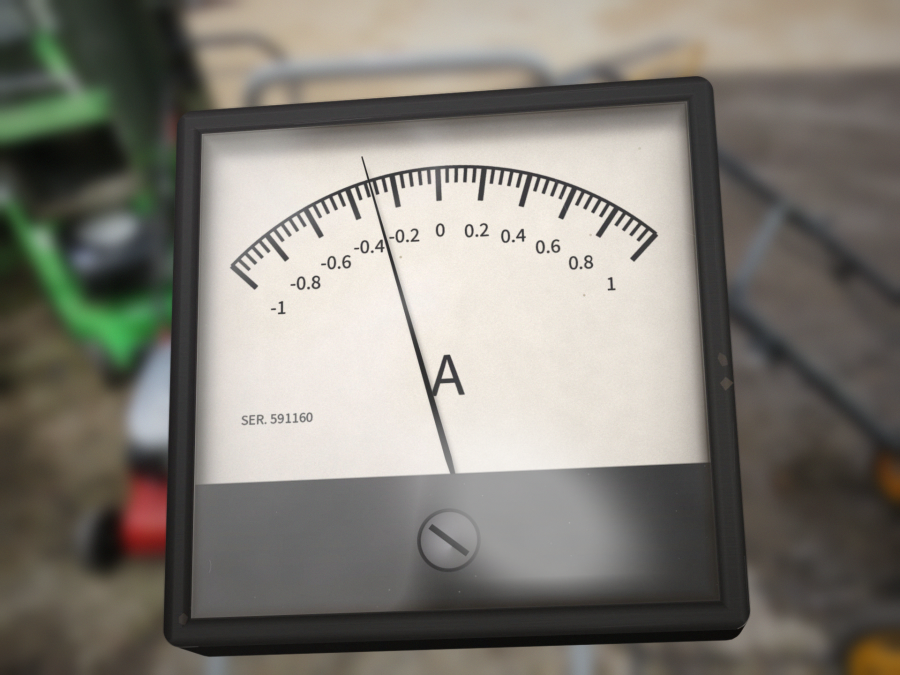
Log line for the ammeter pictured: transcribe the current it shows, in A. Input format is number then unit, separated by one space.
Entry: -0.3 A
